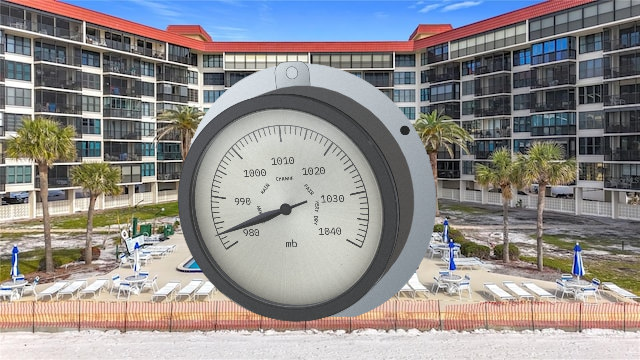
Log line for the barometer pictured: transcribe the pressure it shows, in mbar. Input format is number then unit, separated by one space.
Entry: 983 mbar
